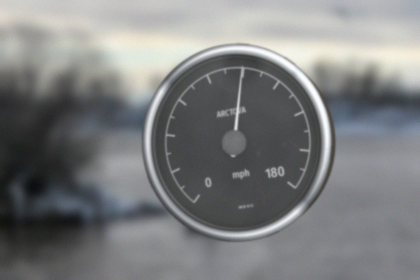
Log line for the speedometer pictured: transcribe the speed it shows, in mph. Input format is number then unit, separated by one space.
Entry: 100 mph
